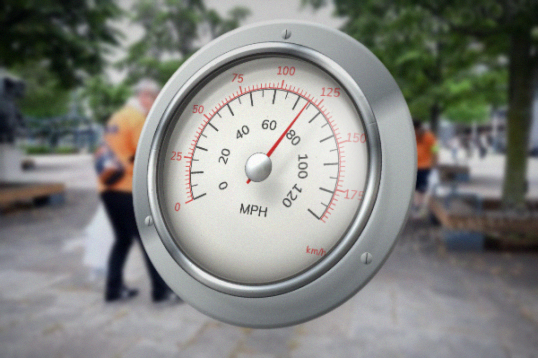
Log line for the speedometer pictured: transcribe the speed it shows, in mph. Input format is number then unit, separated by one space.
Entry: 75 mph
